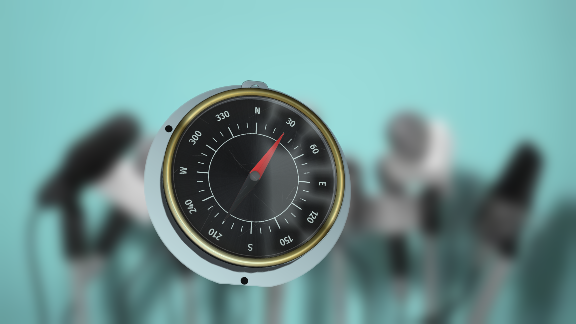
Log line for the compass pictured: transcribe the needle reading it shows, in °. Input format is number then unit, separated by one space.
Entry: 30 °
